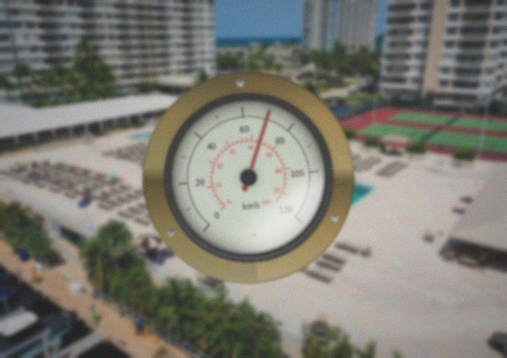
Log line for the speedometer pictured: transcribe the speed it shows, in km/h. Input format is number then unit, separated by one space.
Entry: 70 km/h
